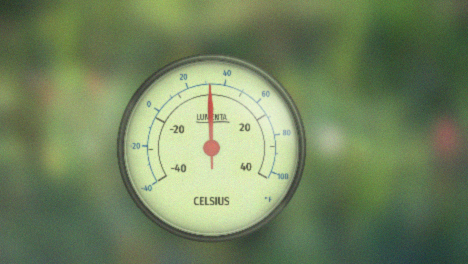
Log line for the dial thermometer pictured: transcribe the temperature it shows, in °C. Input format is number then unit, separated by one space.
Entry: 0 °C
